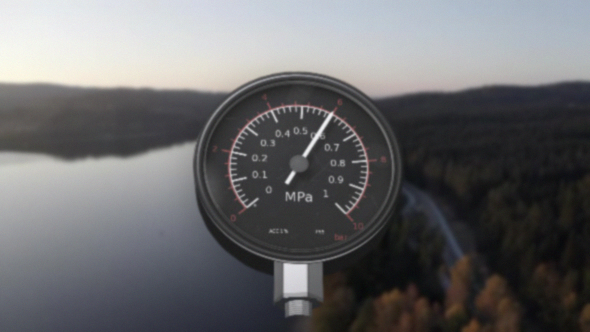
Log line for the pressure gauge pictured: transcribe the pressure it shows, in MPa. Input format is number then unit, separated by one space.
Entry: 0.6 MPa
